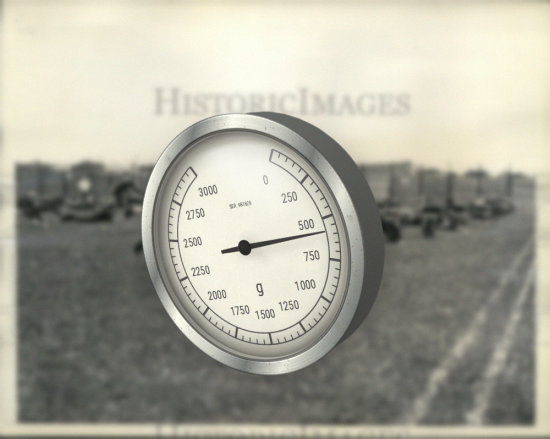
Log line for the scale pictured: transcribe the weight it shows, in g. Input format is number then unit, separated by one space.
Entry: 575 g
